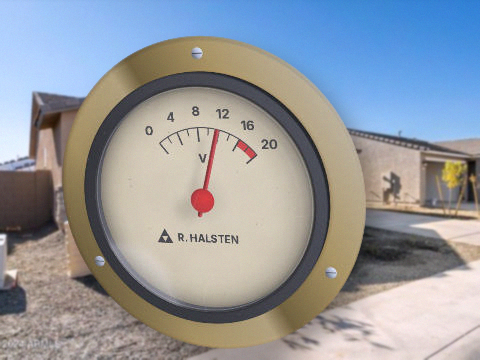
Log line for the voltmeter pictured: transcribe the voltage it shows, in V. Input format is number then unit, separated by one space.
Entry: 12 V
